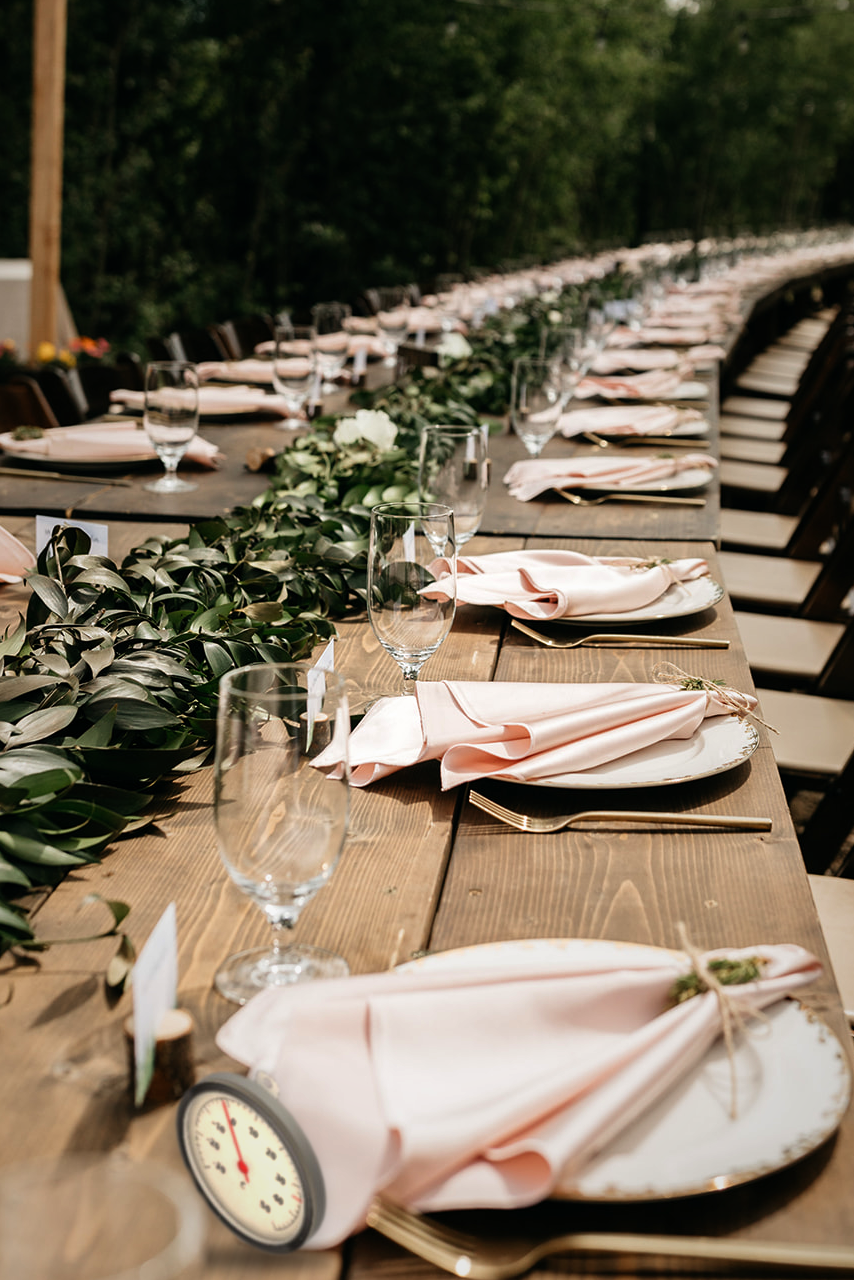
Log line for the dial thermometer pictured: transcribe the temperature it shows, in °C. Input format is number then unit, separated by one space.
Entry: 0 °C
